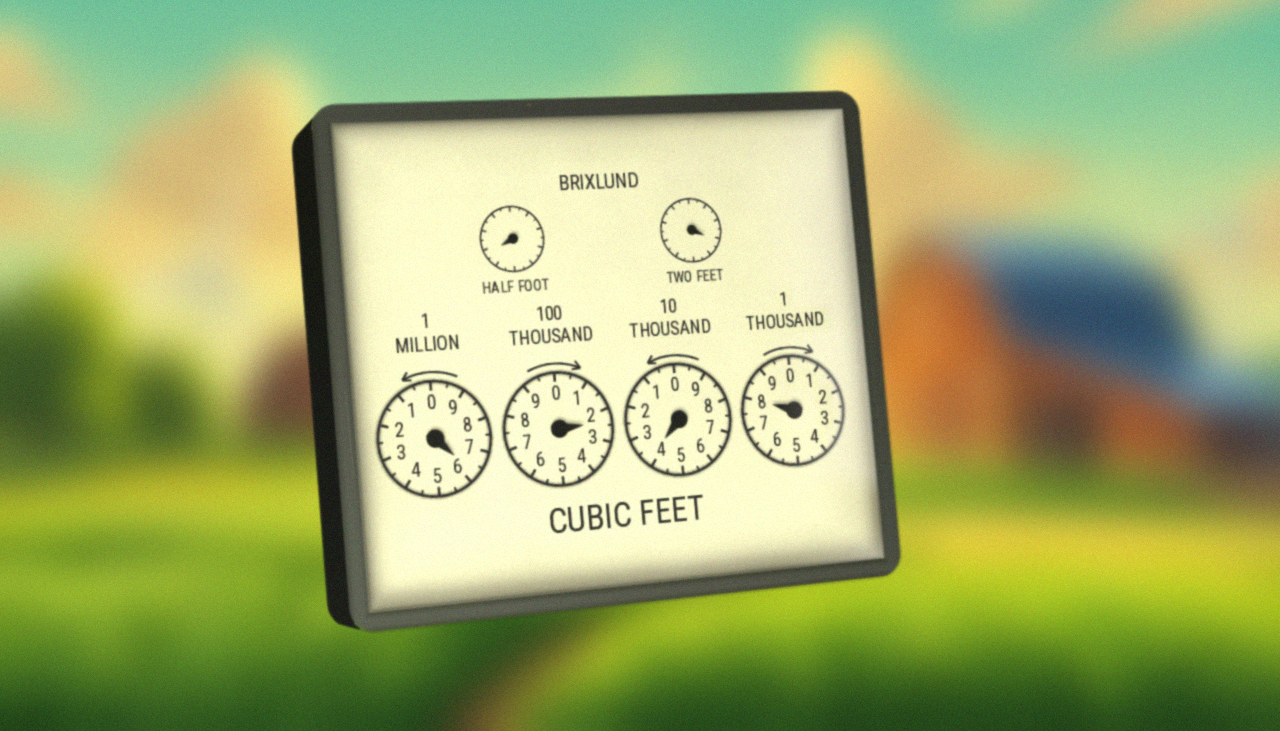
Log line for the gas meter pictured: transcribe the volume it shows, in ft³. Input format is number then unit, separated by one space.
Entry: 623800 ft³
